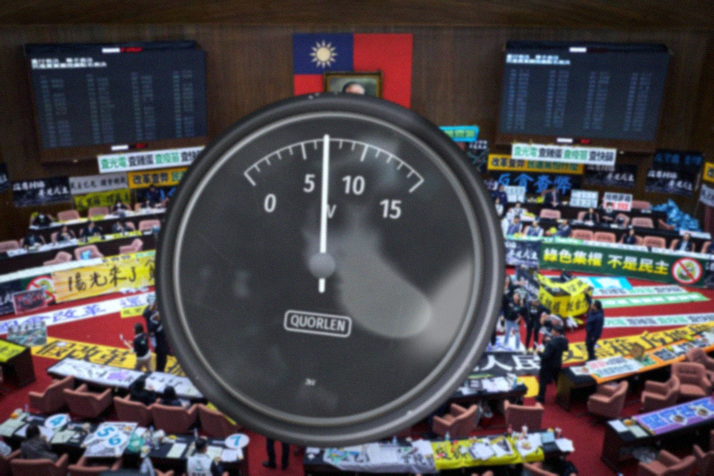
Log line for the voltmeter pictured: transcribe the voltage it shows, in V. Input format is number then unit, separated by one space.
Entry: 7 V
